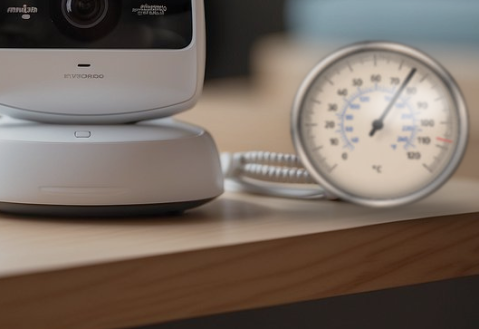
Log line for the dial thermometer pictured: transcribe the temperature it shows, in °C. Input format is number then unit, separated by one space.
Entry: 75 °C
